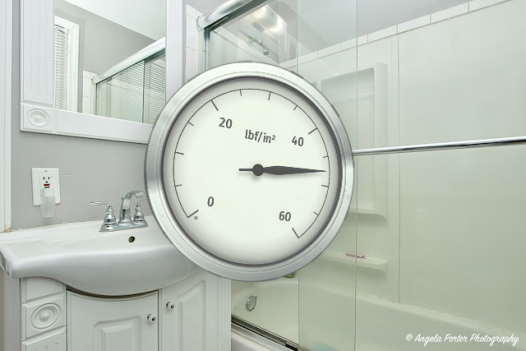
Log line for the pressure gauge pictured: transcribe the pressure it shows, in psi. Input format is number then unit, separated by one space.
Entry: 47.5 psi
